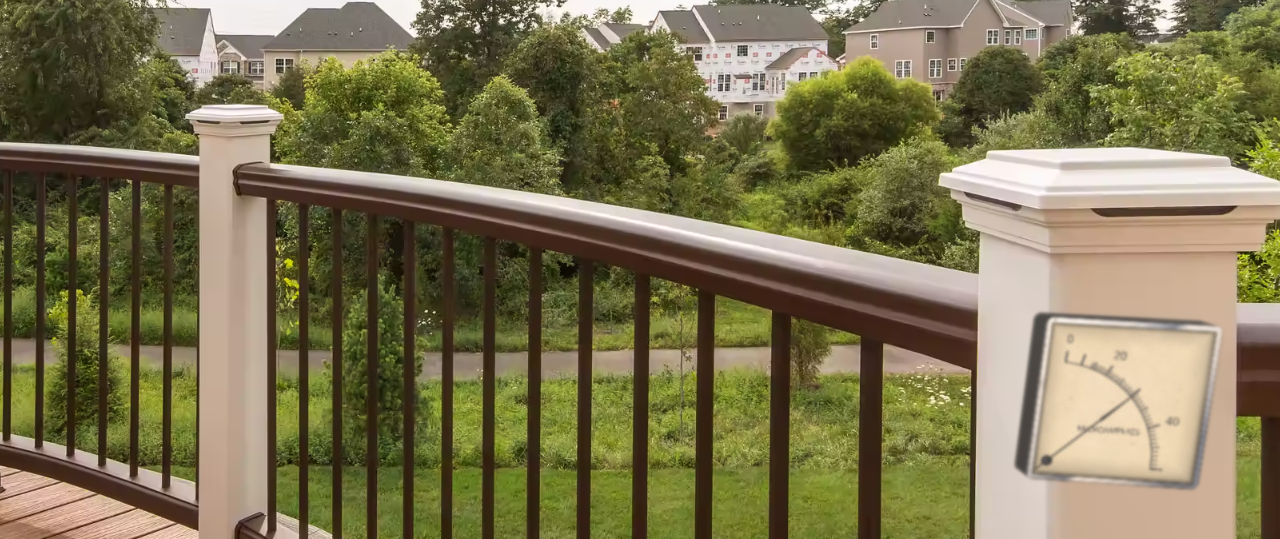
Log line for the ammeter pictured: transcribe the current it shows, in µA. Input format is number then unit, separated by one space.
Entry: 30 µA
